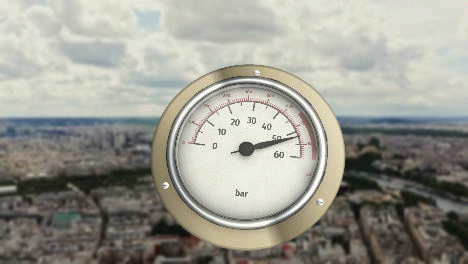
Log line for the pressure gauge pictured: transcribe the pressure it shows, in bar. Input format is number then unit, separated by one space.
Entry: 52.5 bar
